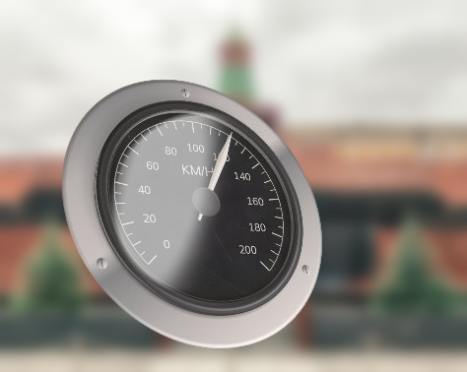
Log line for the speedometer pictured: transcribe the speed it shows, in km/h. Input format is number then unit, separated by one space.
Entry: 120 km/h
